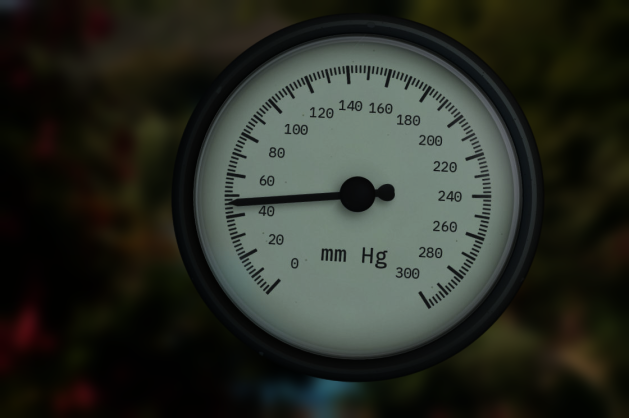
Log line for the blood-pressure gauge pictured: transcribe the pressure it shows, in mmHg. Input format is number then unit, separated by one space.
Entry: 46 mmHg
